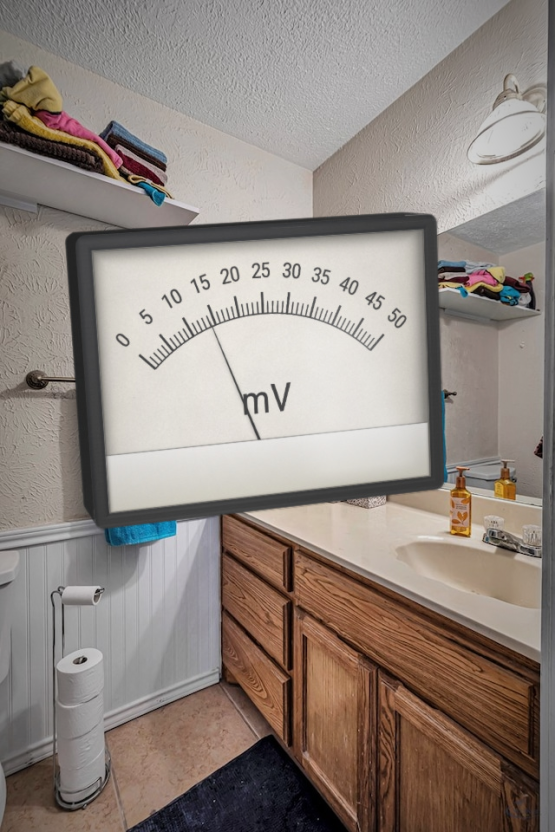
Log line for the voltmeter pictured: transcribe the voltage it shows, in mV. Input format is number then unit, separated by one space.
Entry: 14 mV
